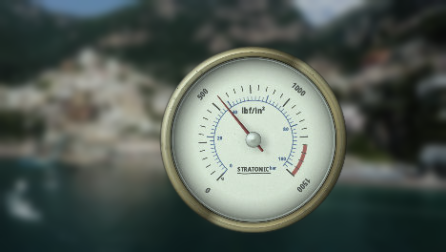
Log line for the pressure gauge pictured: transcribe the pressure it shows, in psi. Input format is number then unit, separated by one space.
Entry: 550 psi
